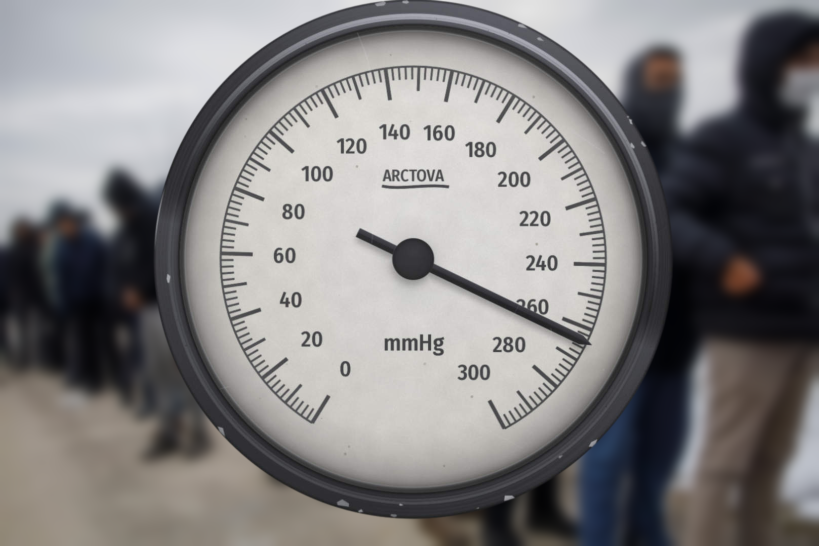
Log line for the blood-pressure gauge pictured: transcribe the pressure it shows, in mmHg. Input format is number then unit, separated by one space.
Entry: 264 mmHg
